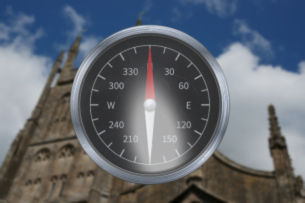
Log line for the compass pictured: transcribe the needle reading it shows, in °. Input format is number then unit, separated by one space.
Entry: 0 °
